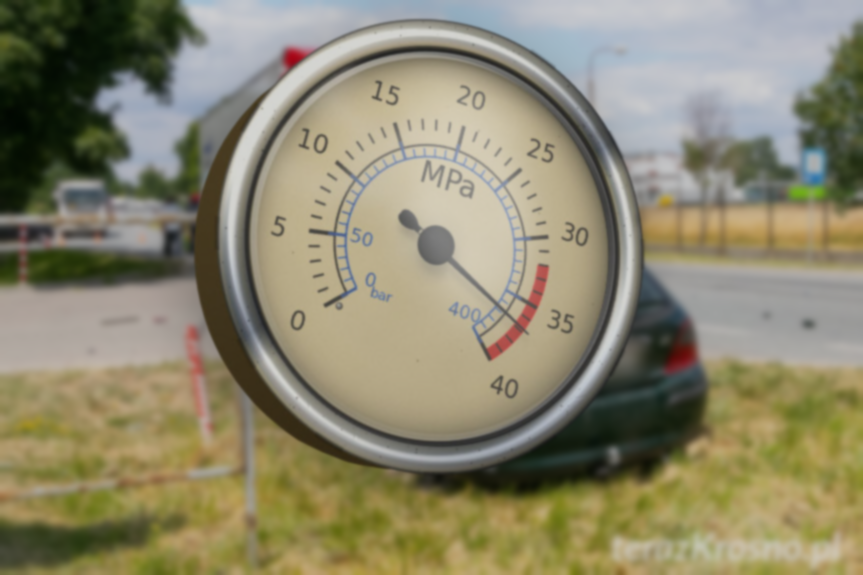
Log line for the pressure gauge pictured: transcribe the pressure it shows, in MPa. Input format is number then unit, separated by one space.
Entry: 37 MPa
